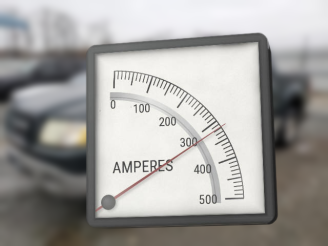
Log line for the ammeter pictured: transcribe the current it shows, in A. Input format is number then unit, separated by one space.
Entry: 320 A
